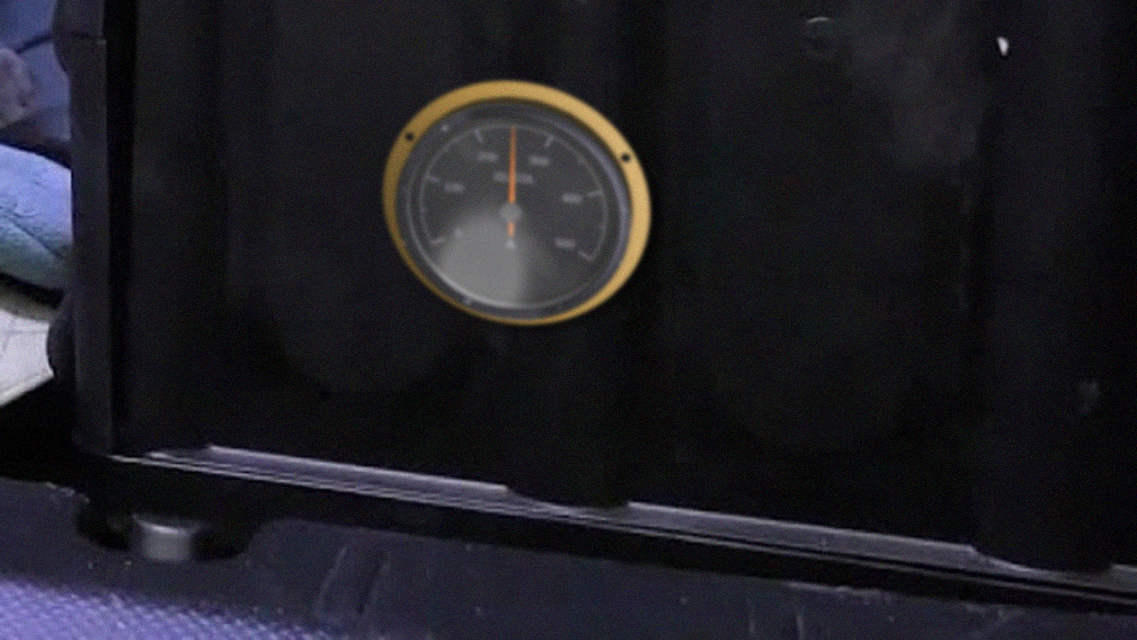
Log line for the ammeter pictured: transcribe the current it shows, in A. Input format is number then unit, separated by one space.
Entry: 250 A
